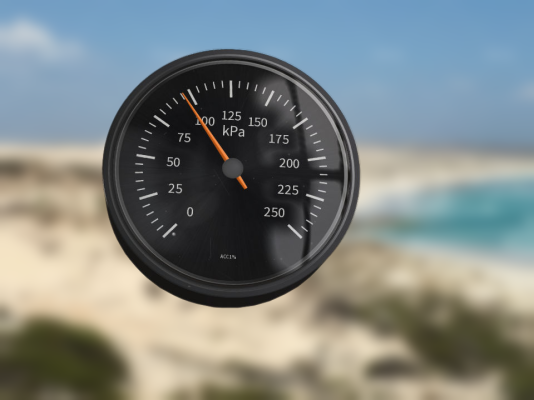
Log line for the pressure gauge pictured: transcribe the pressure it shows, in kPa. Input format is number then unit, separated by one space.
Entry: 95 kPa
